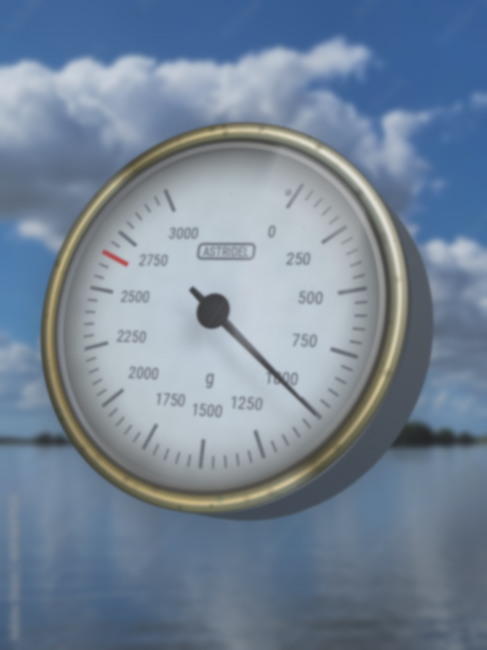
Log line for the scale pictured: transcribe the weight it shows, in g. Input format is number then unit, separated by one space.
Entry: 1000 g
